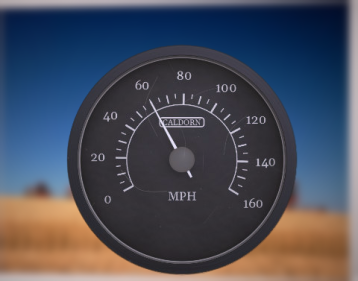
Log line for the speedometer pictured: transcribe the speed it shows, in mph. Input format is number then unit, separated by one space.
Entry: 60 mph
